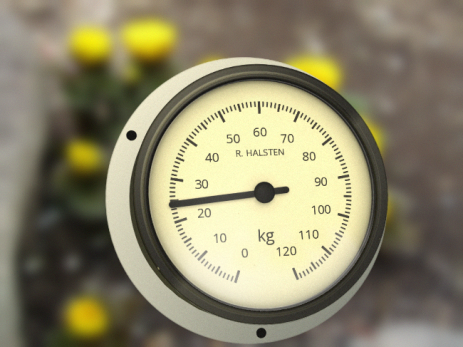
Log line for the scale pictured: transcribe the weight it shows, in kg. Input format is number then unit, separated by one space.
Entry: 24 kg
